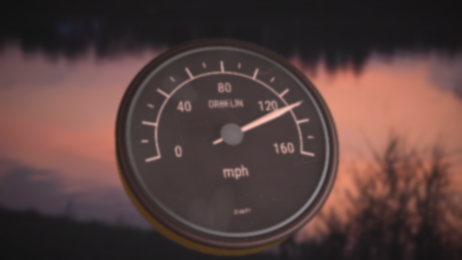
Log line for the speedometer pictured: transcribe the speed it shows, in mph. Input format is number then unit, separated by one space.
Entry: 130 mph
